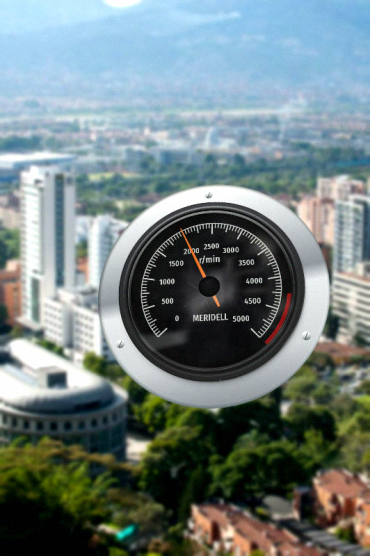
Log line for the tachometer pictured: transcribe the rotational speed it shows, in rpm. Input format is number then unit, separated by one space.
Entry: 2000 rpm
